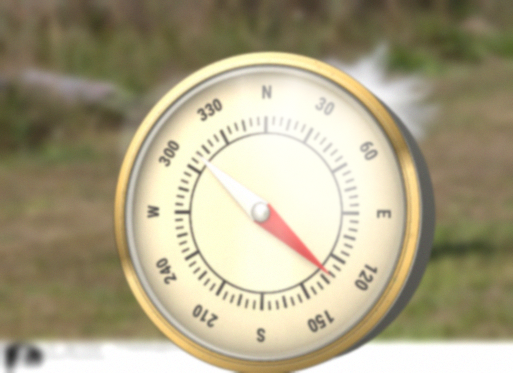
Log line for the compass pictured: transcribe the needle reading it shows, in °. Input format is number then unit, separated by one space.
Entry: 130 °
